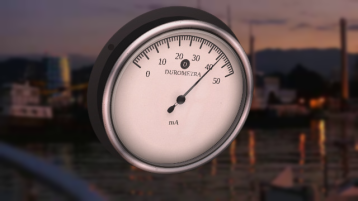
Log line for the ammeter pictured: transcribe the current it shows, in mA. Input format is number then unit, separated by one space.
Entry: 40 mA
